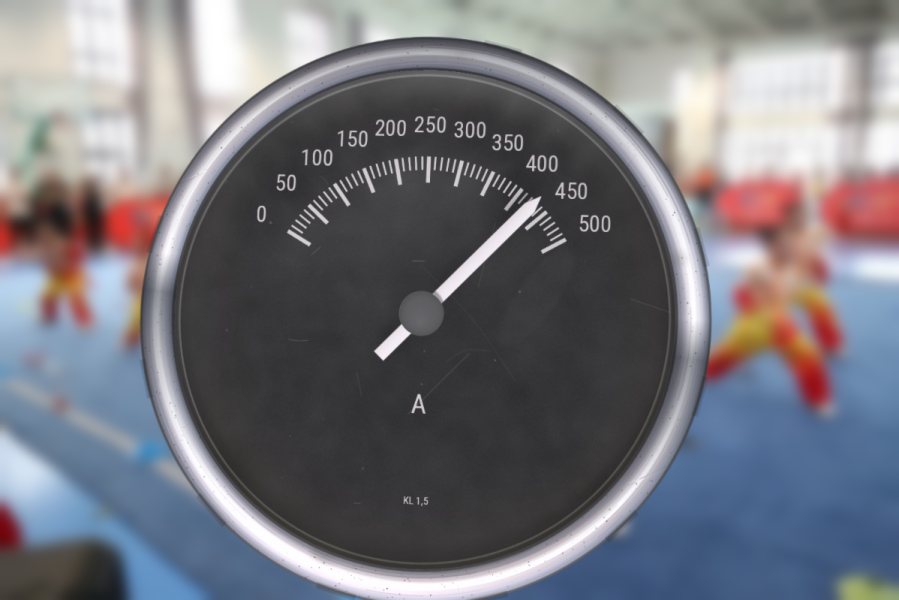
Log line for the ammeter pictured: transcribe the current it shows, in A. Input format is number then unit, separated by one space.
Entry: 430 A
